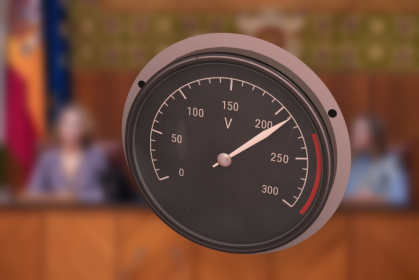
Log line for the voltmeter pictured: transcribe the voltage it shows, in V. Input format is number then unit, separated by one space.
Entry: 210 V
